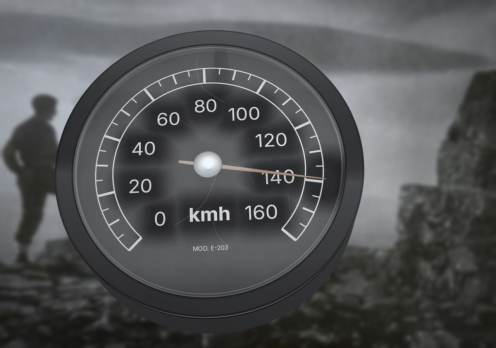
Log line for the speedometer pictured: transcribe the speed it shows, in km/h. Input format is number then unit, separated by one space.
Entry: 140 km/h
